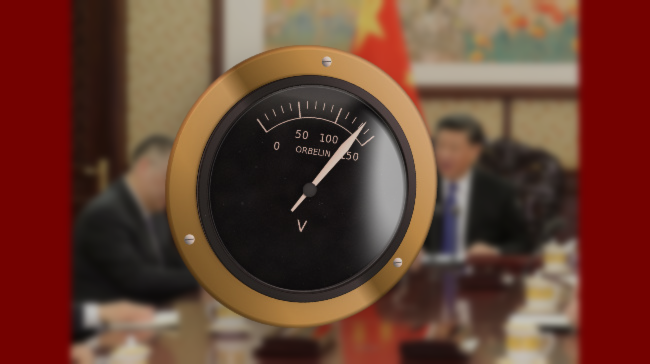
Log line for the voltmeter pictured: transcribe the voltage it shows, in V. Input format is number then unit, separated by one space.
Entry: 130 V
